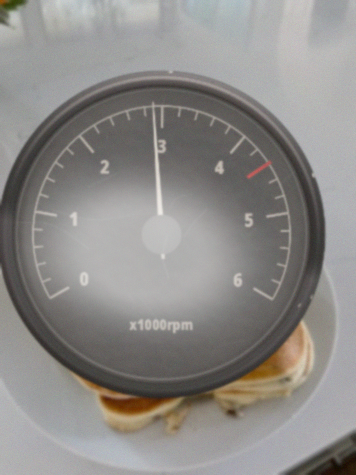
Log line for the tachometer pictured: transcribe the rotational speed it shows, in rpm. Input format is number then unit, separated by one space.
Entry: 2900 rpm
